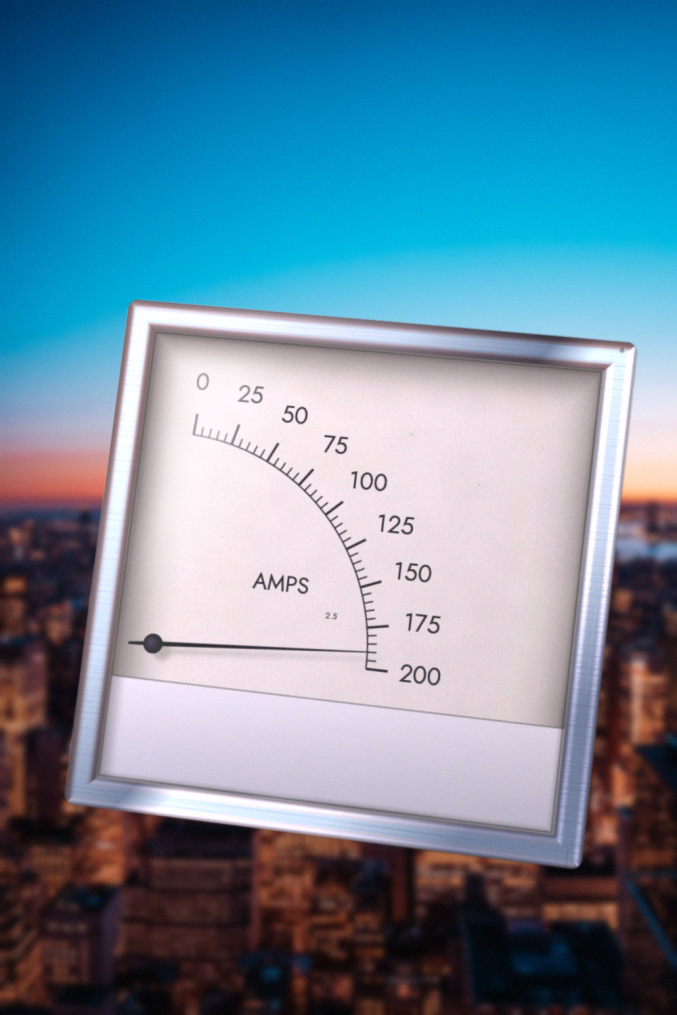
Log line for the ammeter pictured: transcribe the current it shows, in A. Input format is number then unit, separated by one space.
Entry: 190 A
